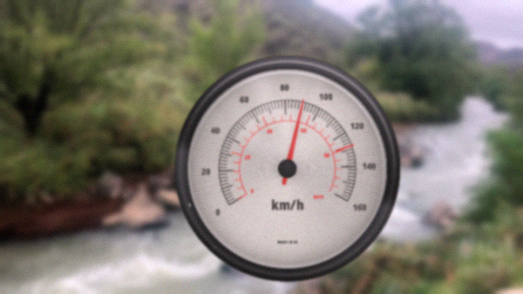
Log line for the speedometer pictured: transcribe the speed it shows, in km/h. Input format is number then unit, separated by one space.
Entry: 90 km/h
